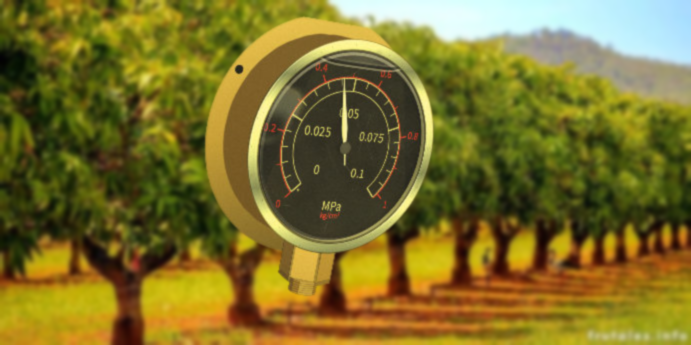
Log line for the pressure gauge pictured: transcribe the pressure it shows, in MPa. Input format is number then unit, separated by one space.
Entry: 0.045 MPa
